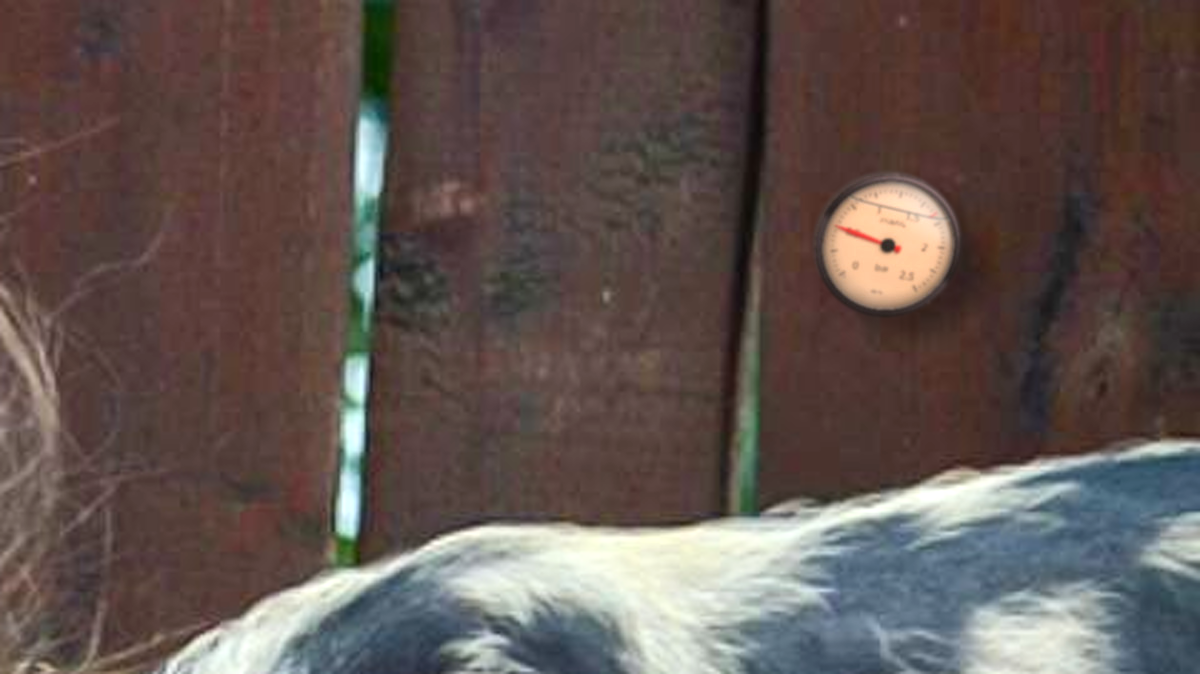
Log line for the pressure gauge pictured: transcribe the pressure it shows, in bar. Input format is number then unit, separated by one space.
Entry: 0.5 bar
